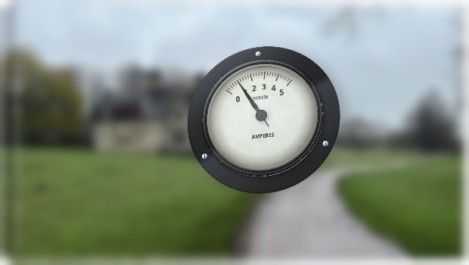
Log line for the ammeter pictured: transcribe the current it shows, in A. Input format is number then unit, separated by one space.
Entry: 1 A
